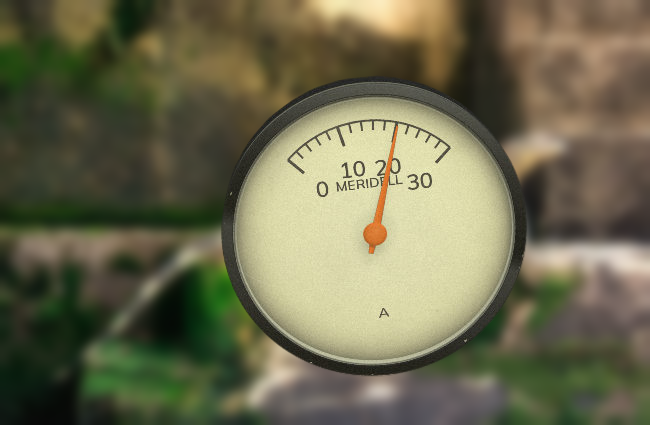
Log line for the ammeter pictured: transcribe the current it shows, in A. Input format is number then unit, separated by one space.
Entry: 20 A
